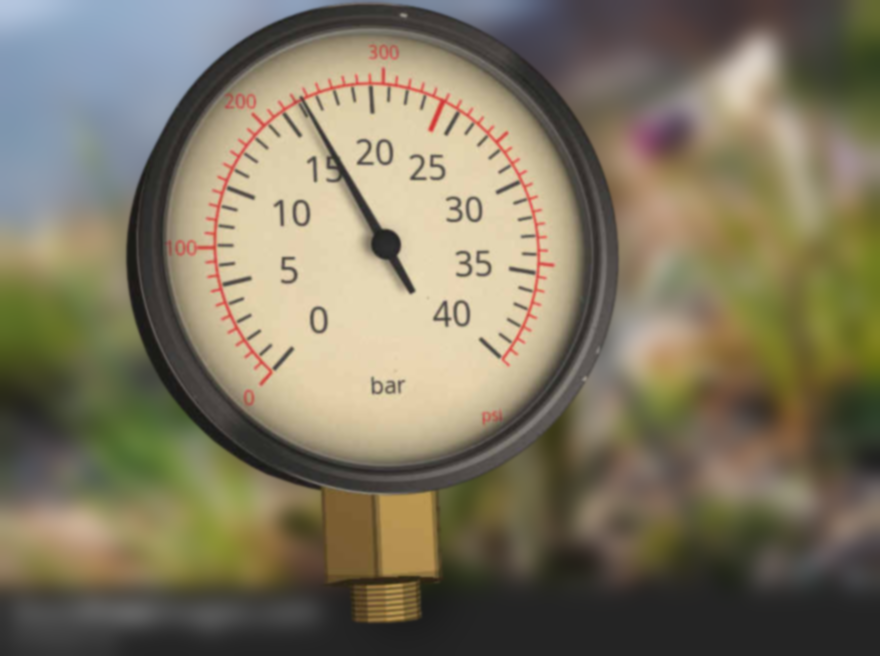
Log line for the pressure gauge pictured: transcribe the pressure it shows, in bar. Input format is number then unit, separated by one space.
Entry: 16 bar
